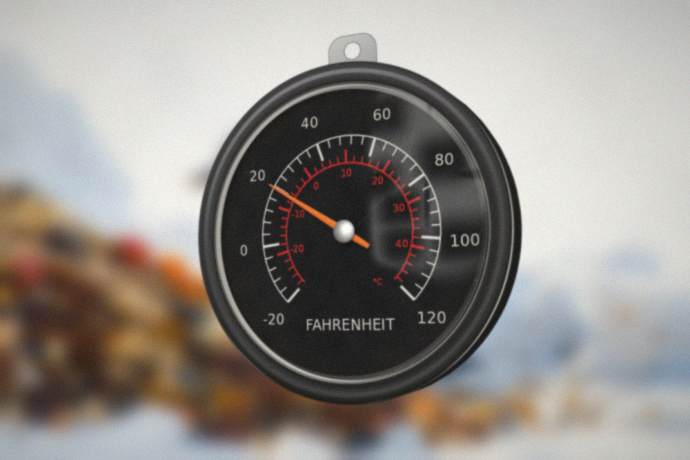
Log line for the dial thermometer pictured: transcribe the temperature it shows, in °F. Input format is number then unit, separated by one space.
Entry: 20 °F
